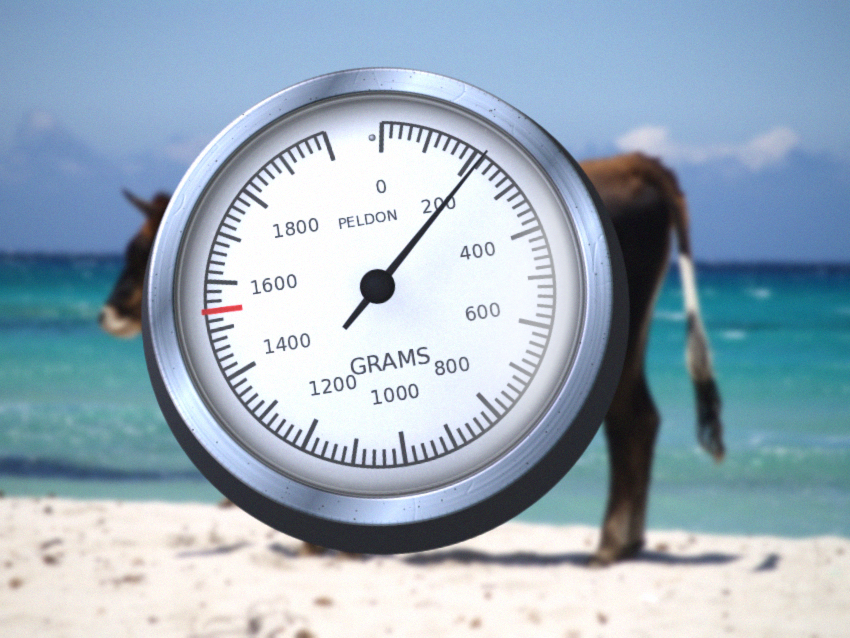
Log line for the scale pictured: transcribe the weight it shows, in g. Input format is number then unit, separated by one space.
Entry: 220 g
